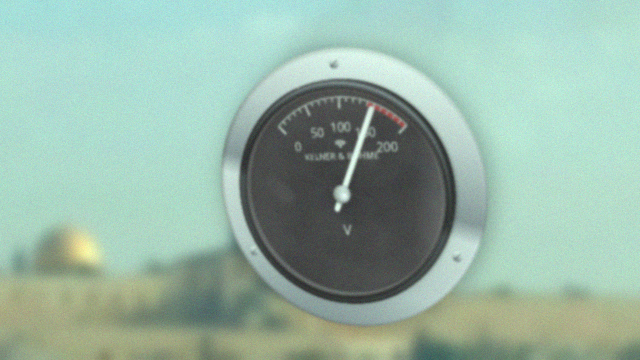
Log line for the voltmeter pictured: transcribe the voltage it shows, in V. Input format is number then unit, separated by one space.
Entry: 150 V
